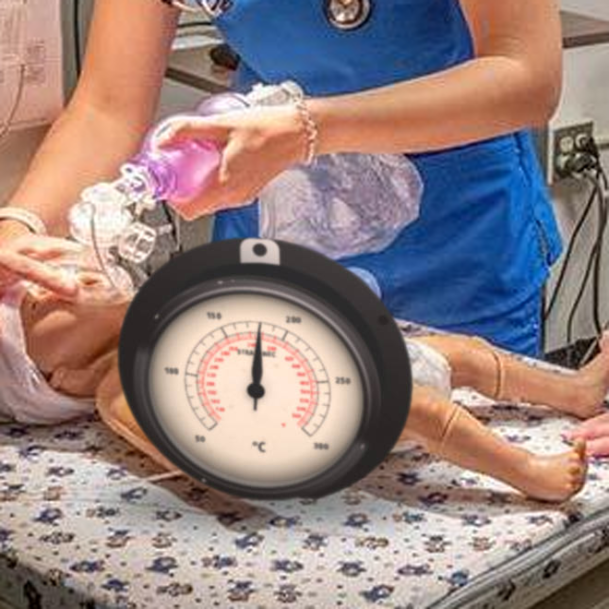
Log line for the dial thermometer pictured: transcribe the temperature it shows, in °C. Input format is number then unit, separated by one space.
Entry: 180 °C
